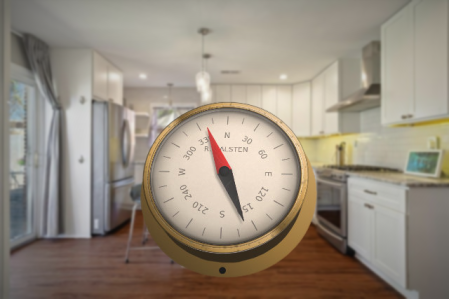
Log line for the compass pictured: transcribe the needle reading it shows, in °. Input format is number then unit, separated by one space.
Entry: 337.5 °
